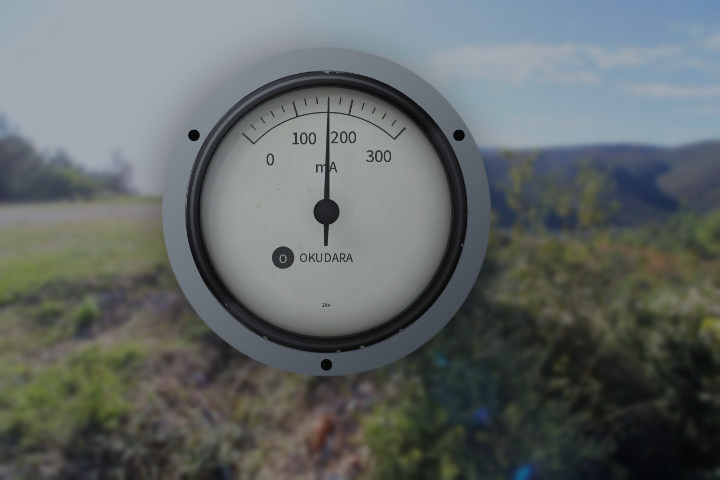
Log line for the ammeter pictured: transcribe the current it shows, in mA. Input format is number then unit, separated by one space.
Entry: 160 mA
